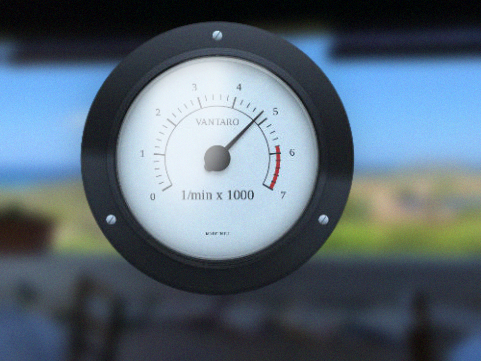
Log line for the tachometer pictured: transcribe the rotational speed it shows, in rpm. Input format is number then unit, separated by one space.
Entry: 4800 rpm
